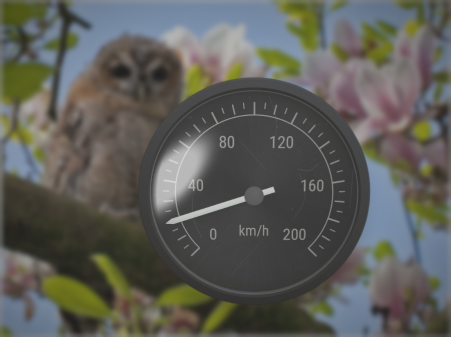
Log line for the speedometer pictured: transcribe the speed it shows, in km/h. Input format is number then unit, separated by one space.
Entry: 20 km/h
